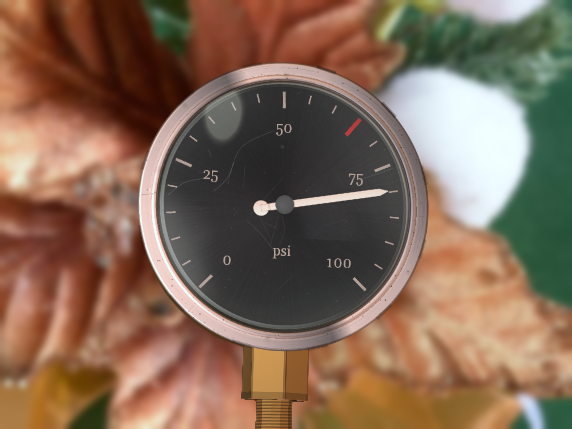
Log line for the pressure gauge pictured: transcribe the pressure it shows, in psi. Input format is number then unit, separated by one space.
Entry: 80 psi
